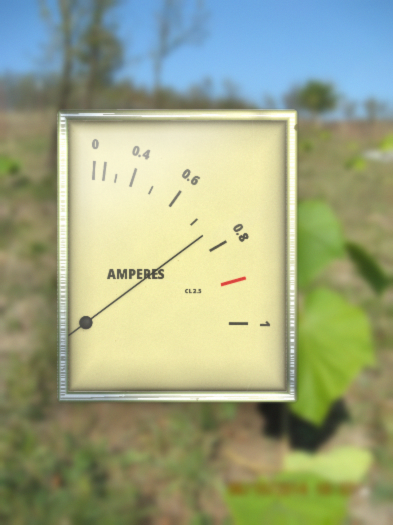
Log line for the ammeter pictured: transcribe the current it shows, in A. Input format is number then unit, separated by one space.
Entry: 0.75 A
